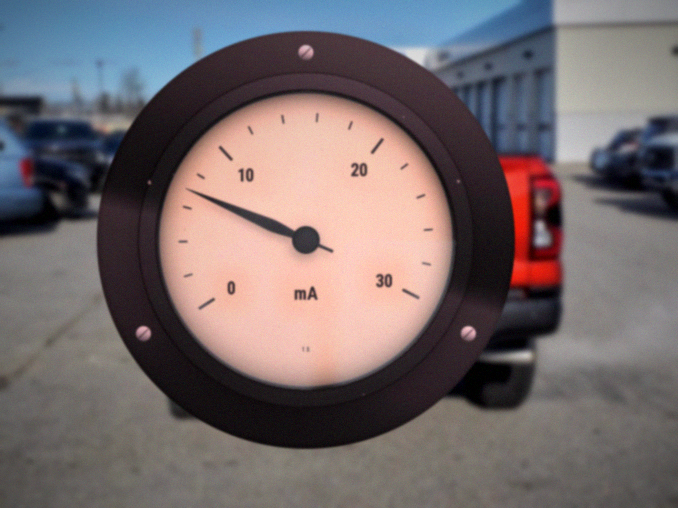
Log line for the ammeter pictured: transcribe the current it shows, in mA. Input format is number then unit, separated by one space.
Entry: 7 mA
